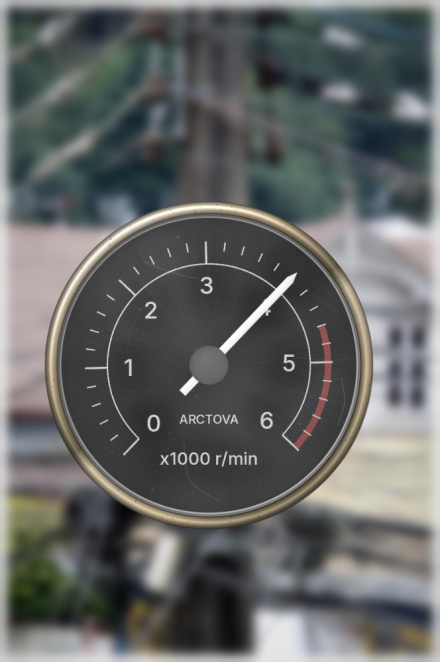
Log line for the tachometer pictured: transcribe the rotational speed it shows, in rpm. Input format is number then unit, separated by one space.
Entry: 4000 rpm
